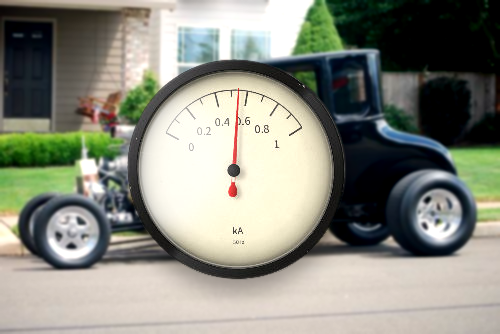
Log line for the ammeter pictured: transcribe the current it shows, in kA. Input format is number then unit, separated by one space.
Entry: 0.55 kA
